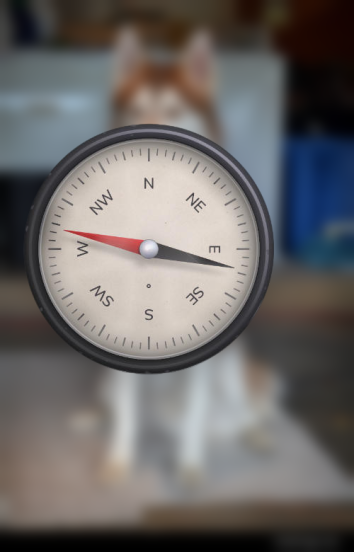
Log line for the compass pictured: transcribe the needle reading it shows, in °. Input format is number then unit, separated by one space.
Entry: 282.5 °
